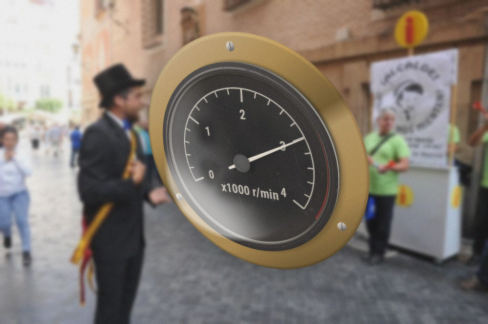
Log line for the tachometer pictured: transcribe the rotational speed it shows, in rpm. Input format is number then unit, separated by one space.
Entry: 3000 rpm
